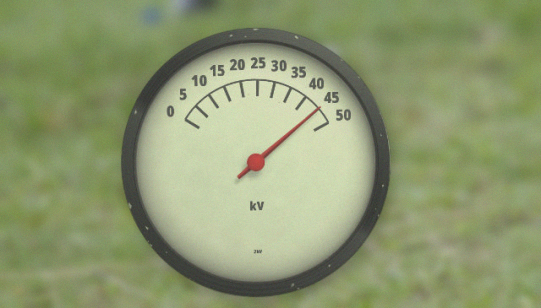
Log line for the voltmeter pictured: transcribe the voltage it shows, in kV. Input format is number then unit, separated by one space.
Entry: 45 kV
